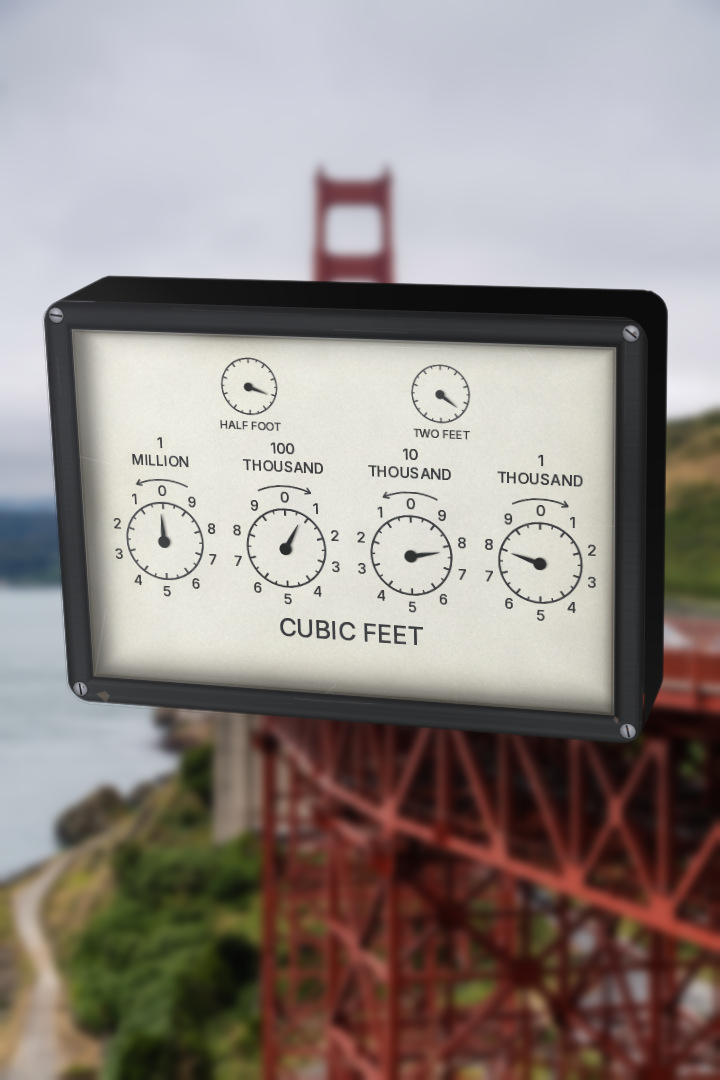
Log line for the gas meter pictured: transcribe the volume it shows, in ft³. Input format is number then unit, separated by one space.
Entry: 7800 ft³
